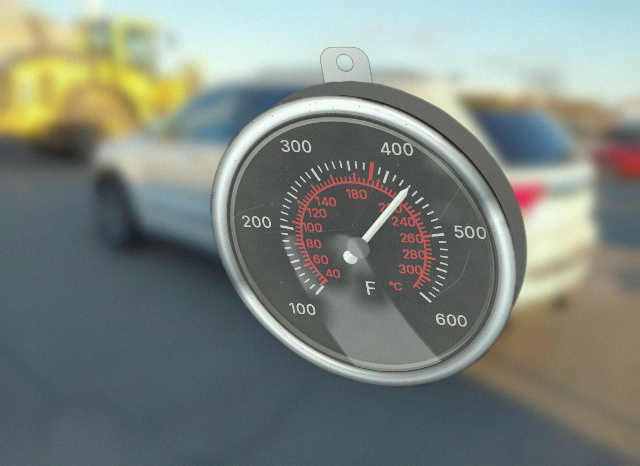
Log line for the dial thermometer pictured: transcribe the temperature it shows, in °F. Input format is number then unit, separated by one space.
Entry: 430 °F
